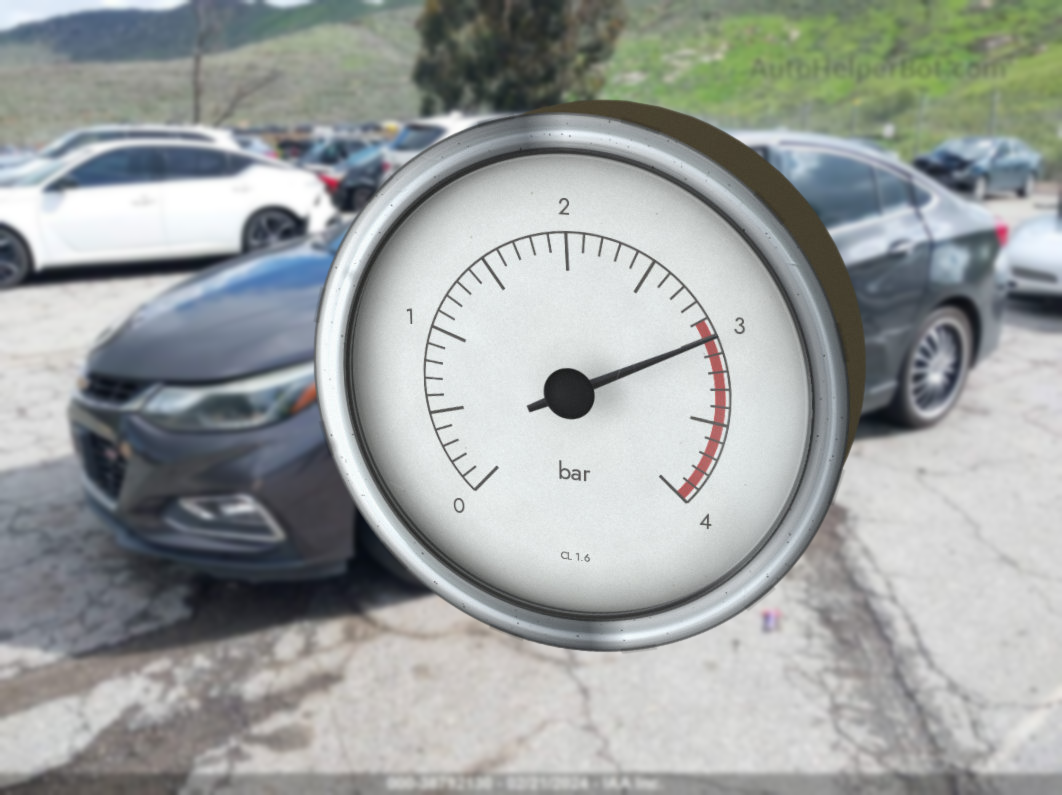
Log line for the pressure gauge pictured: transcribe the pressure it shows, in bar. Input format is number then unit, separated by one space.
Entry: 3 bar
